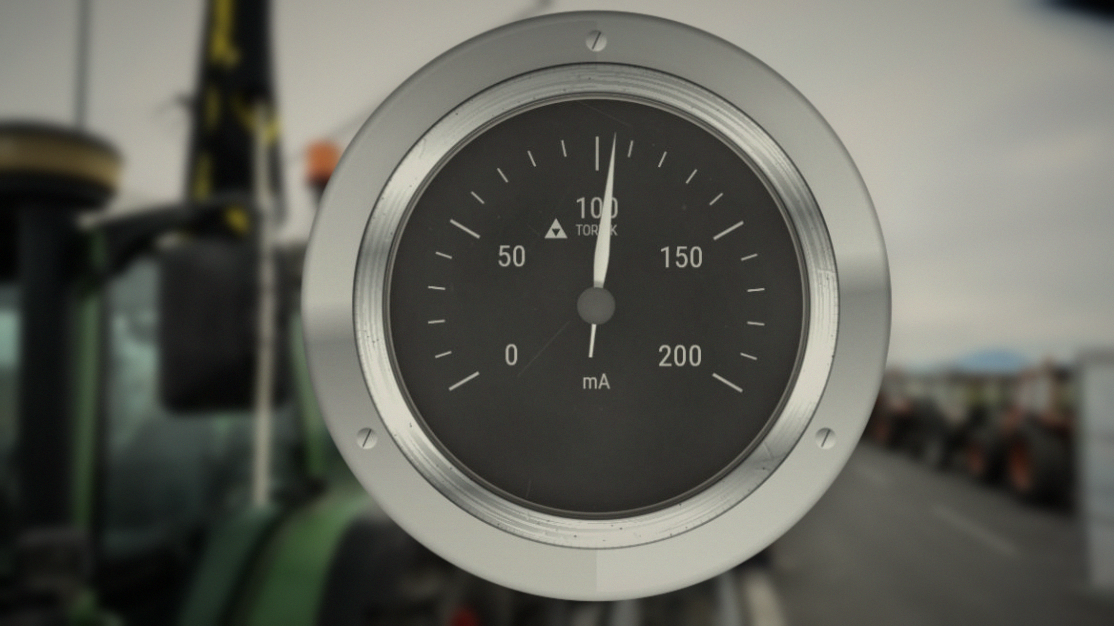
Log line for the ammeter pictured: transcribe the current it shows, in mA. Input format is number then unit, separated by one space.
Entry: 105 mA
